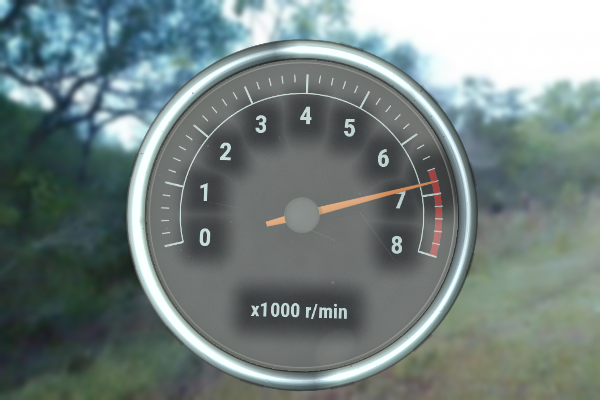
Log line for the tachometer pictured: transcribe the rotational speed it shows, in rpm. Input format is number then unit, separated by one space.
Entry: 6800 rpm
